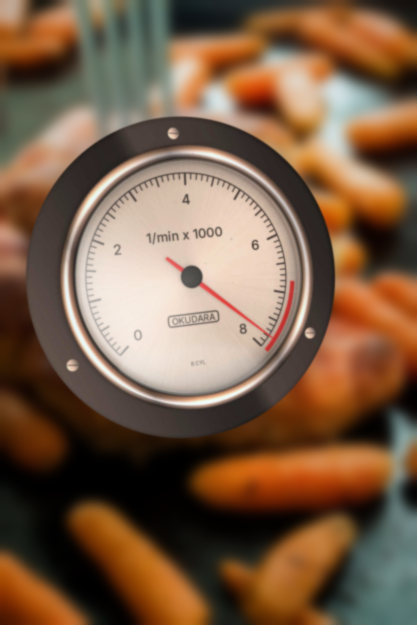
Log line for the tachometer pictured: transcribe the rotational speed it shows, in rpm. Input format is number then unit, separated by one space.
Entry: 7800 rpm
